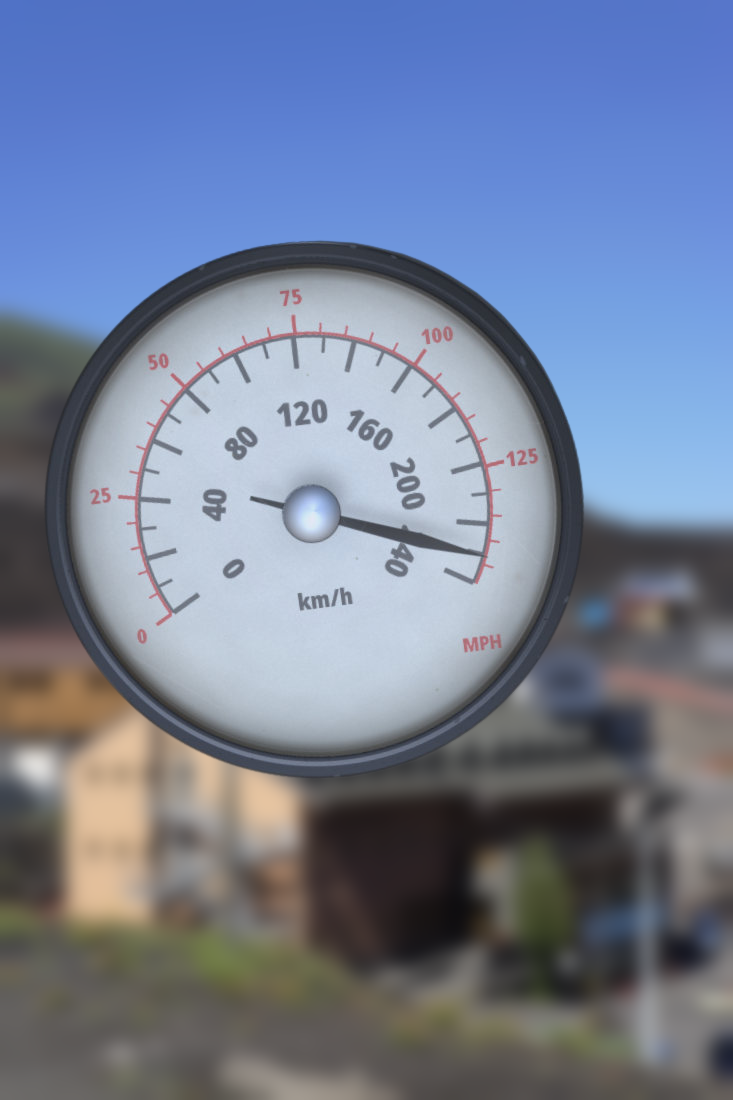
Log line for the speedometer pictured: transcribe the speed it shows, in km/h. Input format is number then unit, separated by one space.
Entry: 230 km/h
